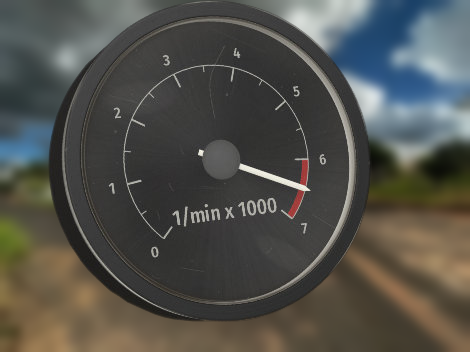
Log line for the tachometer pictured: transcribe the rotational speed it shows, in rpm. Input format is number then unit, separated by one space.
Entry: 6500 rpm
